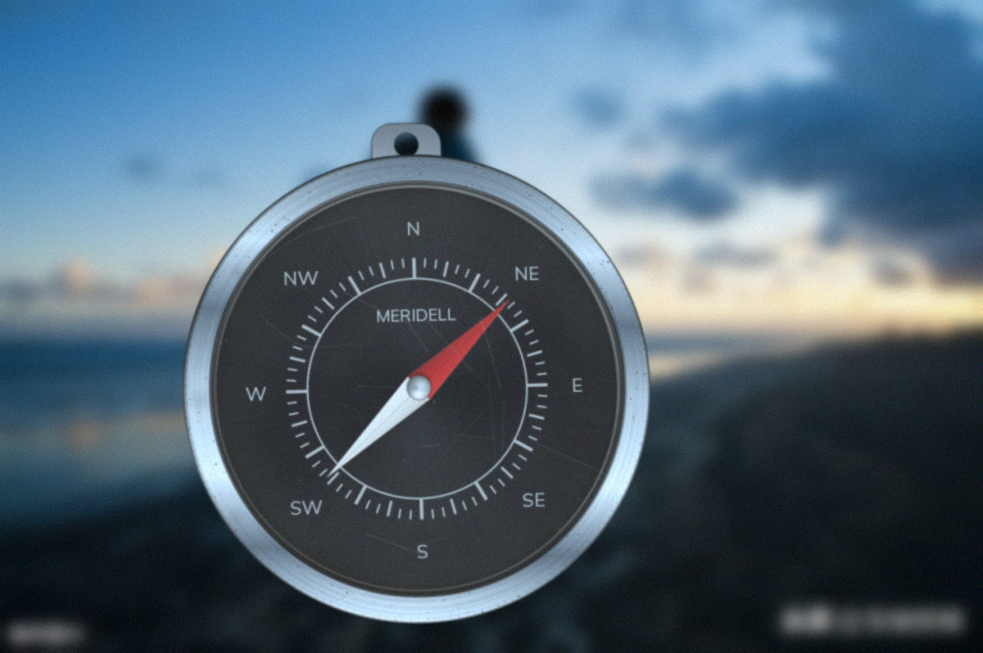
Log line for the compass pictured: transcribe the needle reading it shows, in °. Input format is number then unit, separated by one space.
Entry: 47.5 °
